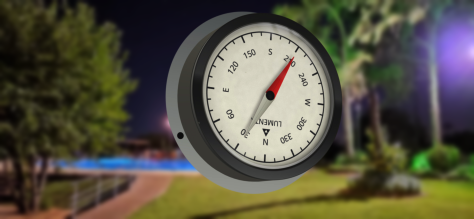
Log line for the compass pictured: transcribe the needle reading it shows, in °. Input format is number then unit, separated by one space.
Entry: 210 °
